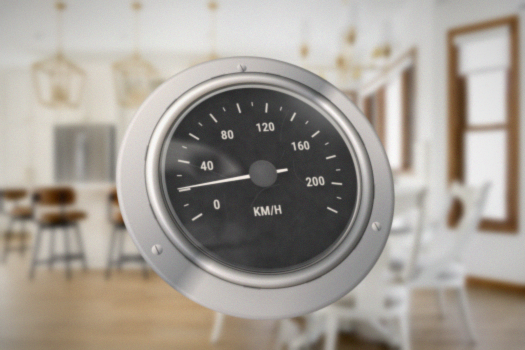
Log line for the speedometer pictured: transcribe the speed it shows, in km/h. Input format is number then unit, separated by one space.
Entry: 20 km/h
